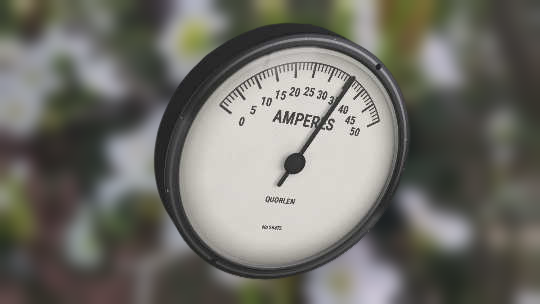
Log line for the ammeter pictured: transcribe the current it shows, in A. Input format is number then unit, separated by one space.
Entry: 35 A
